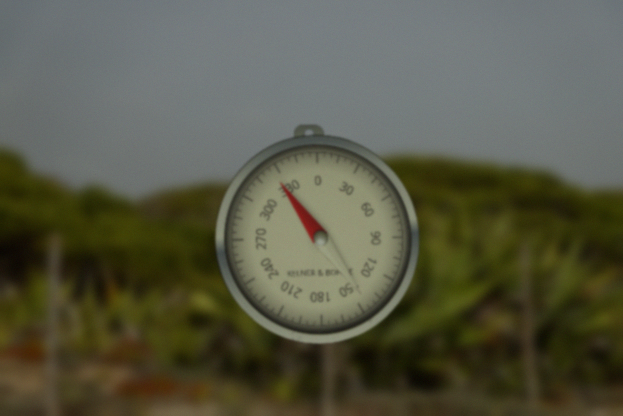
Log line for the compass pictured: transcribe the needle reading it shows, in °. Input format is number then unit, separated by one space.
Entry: 325 °
